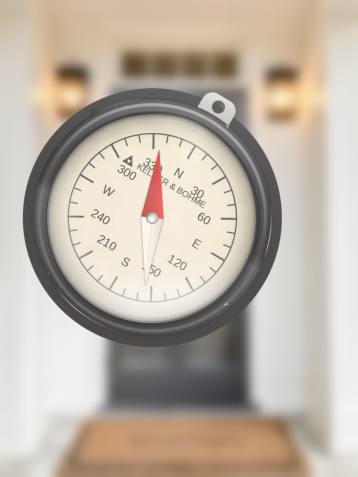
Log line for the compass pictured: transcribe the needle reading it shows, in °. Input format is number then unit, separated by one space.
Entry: 335 °
